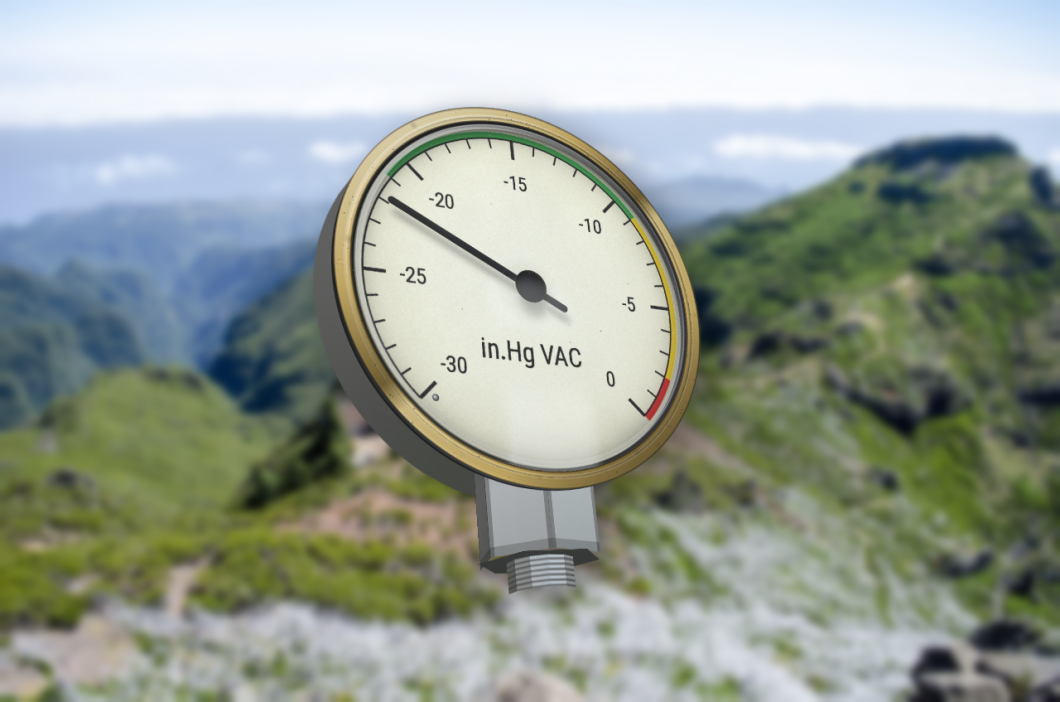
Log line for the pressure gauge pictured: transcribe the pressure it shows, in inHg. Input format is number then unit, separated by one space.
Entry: -22 inHg
